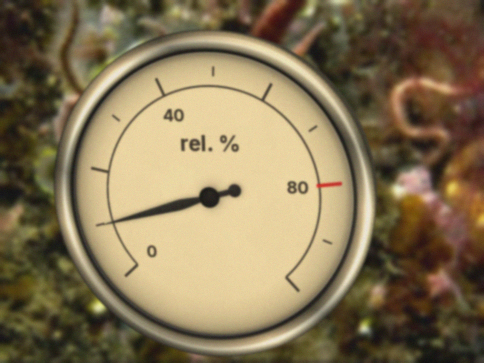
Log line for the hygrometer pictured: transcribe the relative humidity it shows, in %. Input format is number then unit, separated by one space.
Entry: 10 %
